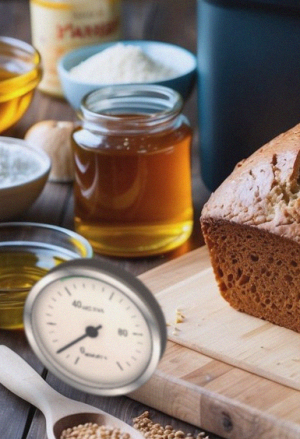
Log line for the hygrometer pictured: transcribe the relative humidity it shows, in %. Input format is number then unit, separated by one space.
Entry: 8 %
